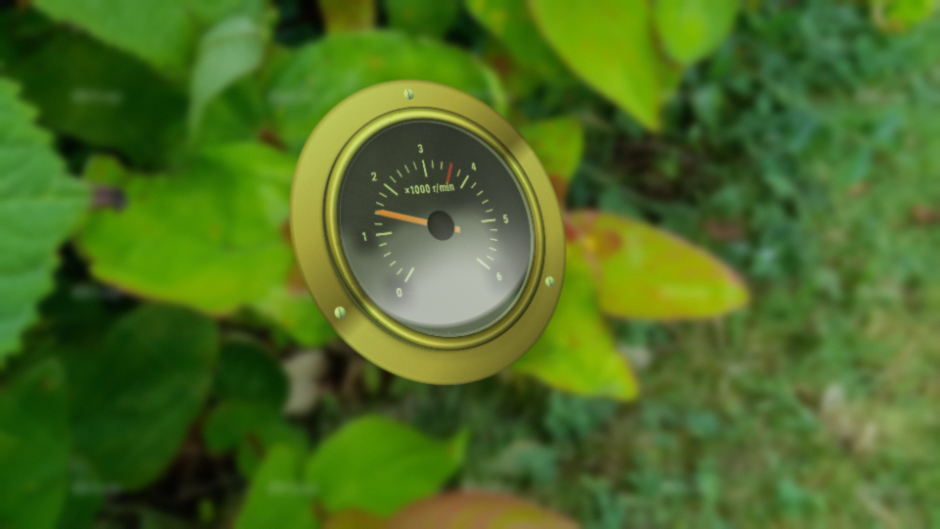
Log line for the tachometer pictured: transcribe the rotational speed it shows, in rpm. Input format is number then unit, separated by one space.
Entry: 1400 rpm
